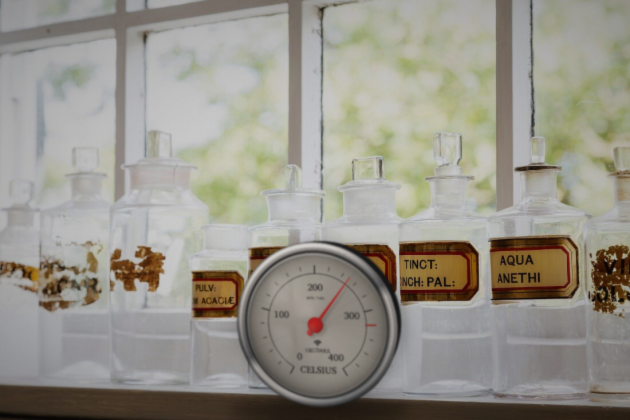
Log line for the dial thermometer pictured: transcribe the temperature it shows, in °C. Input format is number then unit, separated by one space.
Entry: 250 °C
